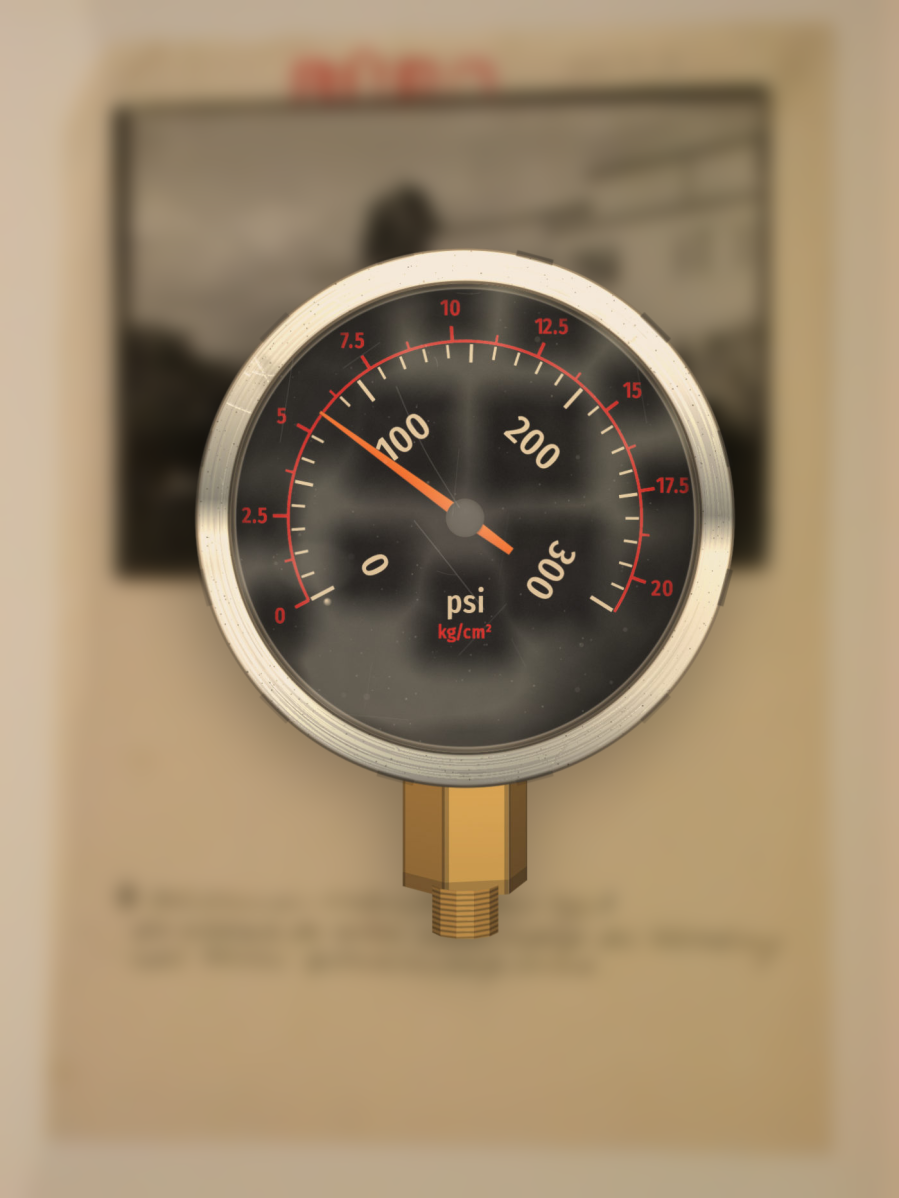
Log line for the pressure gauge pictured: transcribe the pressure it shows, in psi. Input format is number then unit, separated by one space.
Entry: 80 psi
